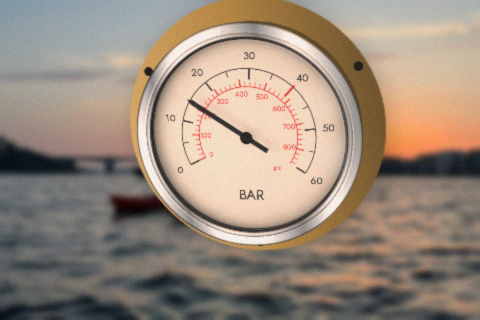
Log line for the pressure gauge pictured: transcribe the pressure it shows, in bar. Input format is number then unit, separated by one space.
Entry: 15 bar
